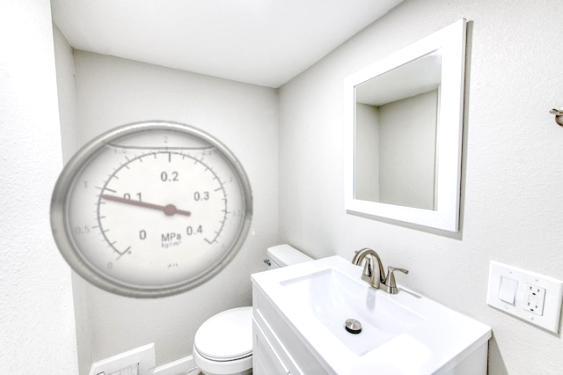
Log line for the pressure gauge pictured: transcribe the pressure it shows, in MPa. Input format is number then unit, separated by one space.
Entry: 0.09 MPa
